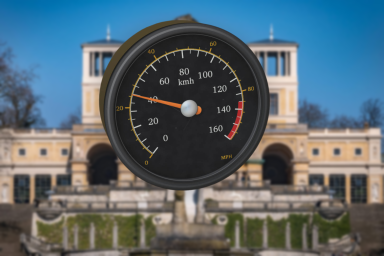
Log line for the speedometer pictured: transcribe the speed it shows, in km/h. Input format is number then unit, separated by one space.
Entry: 40 km/h
